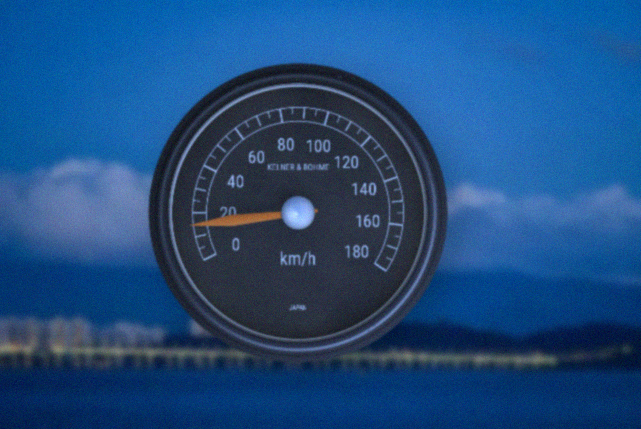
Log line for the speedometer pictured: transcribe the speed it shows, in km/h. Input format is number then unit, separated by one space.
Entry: 15 km/h
